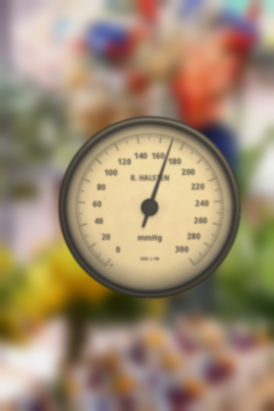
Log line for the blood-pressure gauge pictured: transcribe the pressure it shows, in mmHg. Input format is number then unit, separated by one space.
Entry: 170 mmHg
